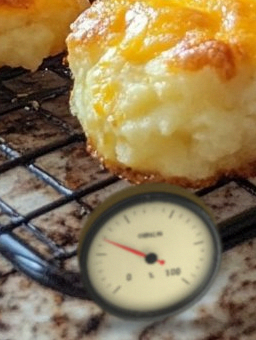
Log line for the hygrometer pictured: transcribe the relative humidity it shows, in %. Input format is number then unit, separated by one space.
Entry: 28 %
